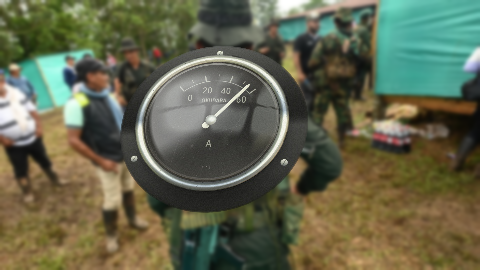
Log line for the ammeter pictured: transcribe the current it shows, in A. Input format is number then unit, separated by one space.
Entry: 55 A
